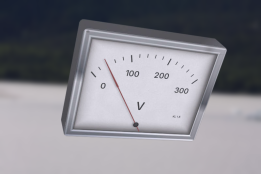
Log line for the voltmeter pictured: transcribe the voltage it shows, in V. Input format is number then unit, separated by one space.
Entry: 40 V
